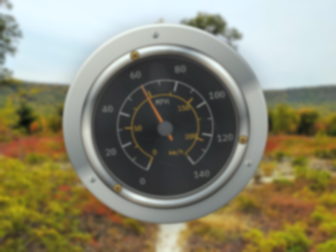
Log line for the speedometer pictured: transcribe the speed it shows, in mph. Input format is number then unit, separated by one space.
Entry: 60 mph
